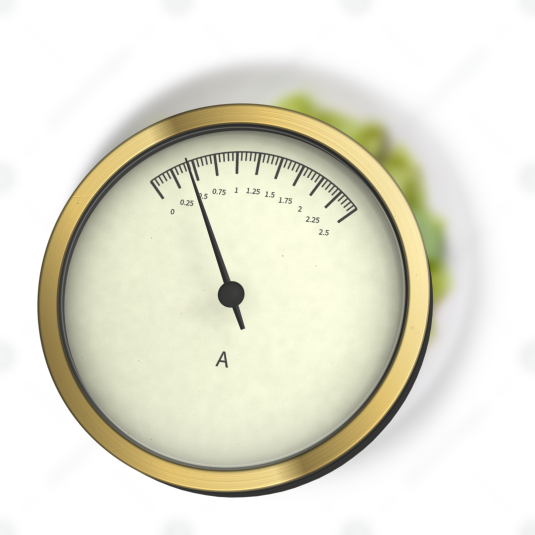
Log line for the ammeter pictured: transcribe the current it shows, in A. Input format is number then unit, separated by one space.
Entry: 0.45 A
